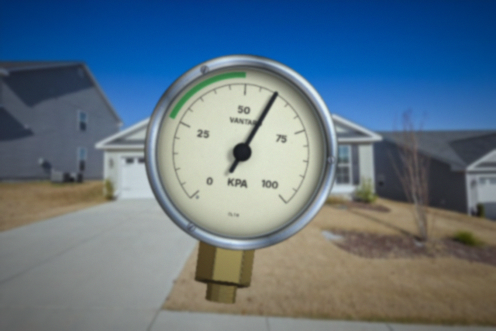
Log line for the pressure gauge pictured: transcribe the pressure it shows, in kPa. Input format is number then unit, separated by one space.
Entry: 60 kPa
